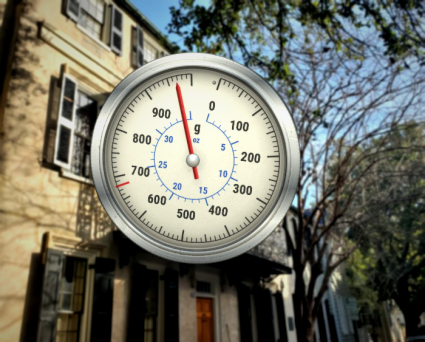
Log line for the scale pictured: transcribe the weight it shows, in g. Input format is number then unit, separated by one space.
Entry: 970 g
